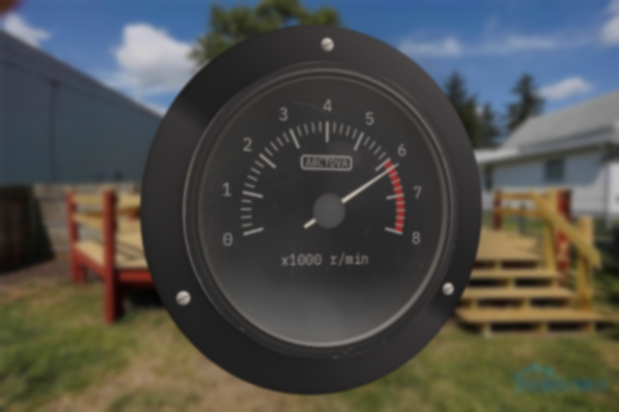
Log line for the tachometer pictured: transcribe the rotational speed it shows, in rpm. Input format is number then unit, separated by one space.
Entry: 6200 rpm
